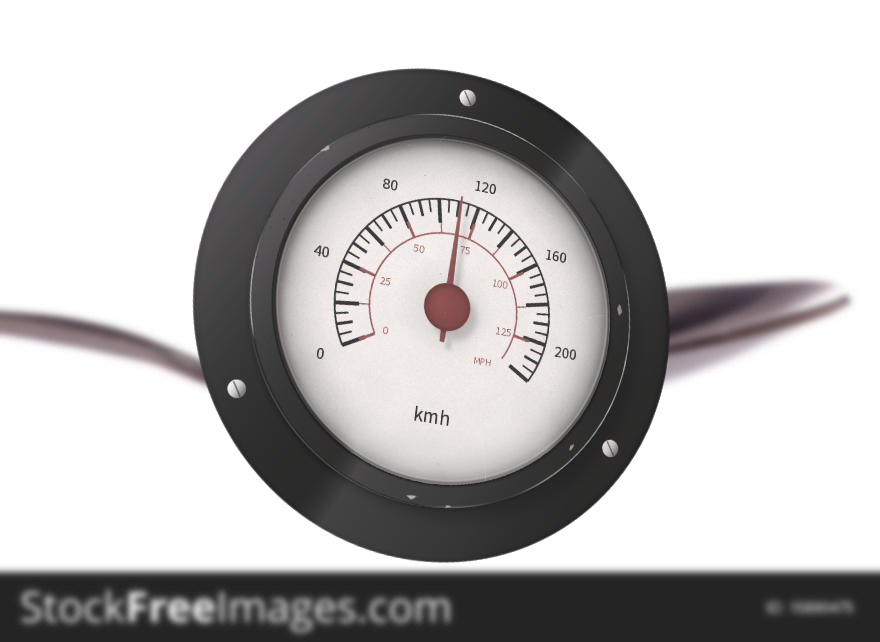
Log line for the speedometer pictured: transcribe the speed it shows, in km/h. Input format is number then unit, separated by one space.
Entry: 110 km/h
